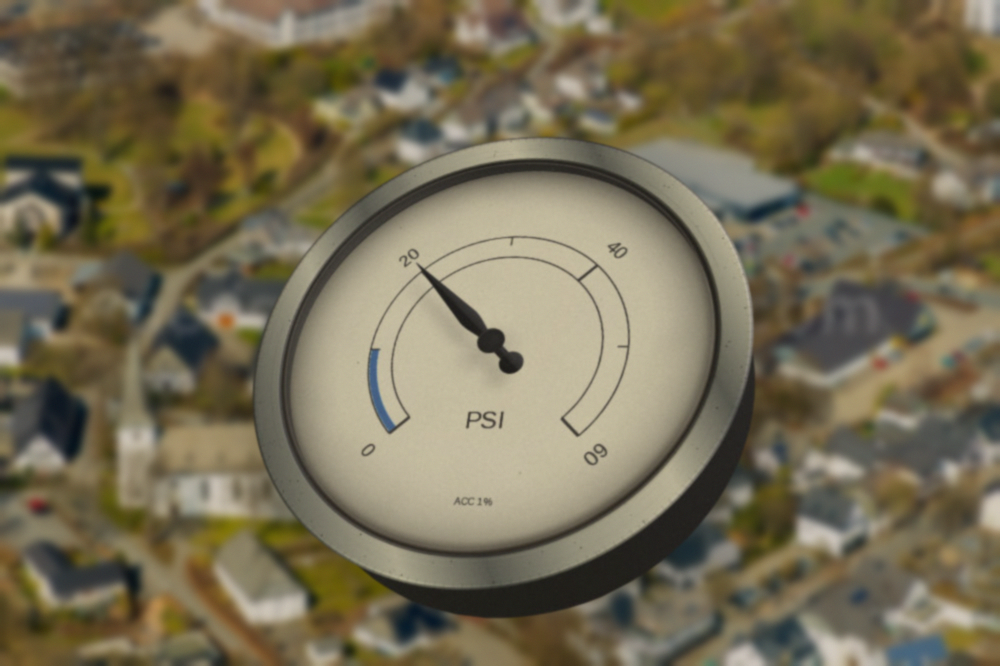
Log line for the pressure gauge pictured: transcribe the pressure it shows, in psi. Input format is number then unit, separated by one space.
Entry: 20 psi
